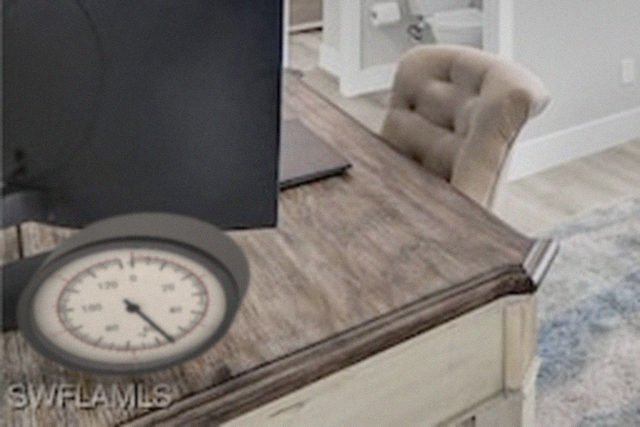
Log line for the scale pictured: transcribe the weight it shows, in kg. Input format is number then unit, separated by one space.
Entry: 55 kg
